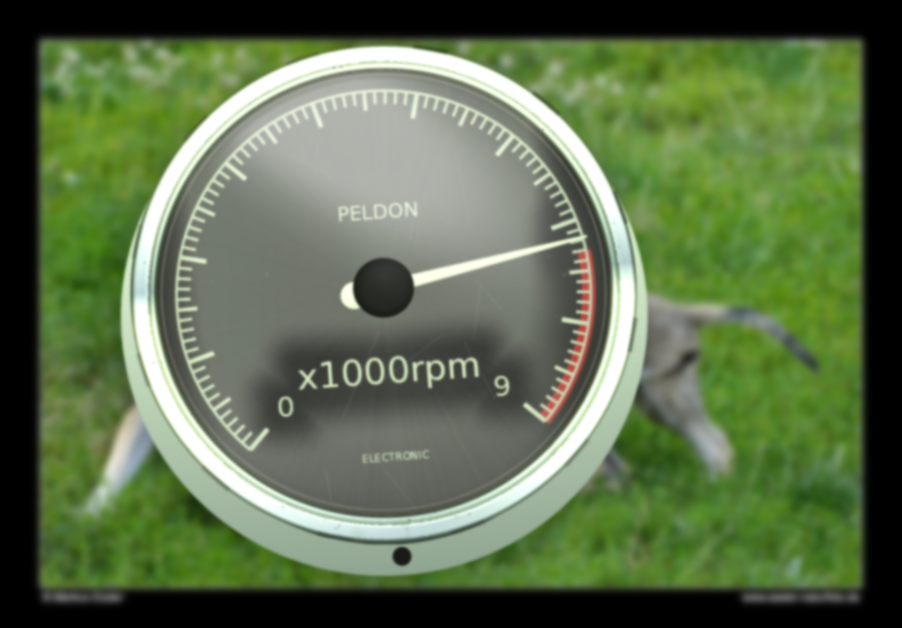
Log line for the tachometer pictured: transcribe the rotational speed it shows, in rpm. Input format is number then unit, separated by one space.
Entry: 7200 rpm
